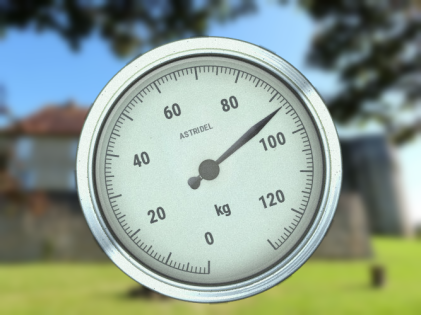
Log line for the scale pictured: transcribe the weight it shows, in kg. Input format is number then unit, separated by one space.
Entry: 93 kg
